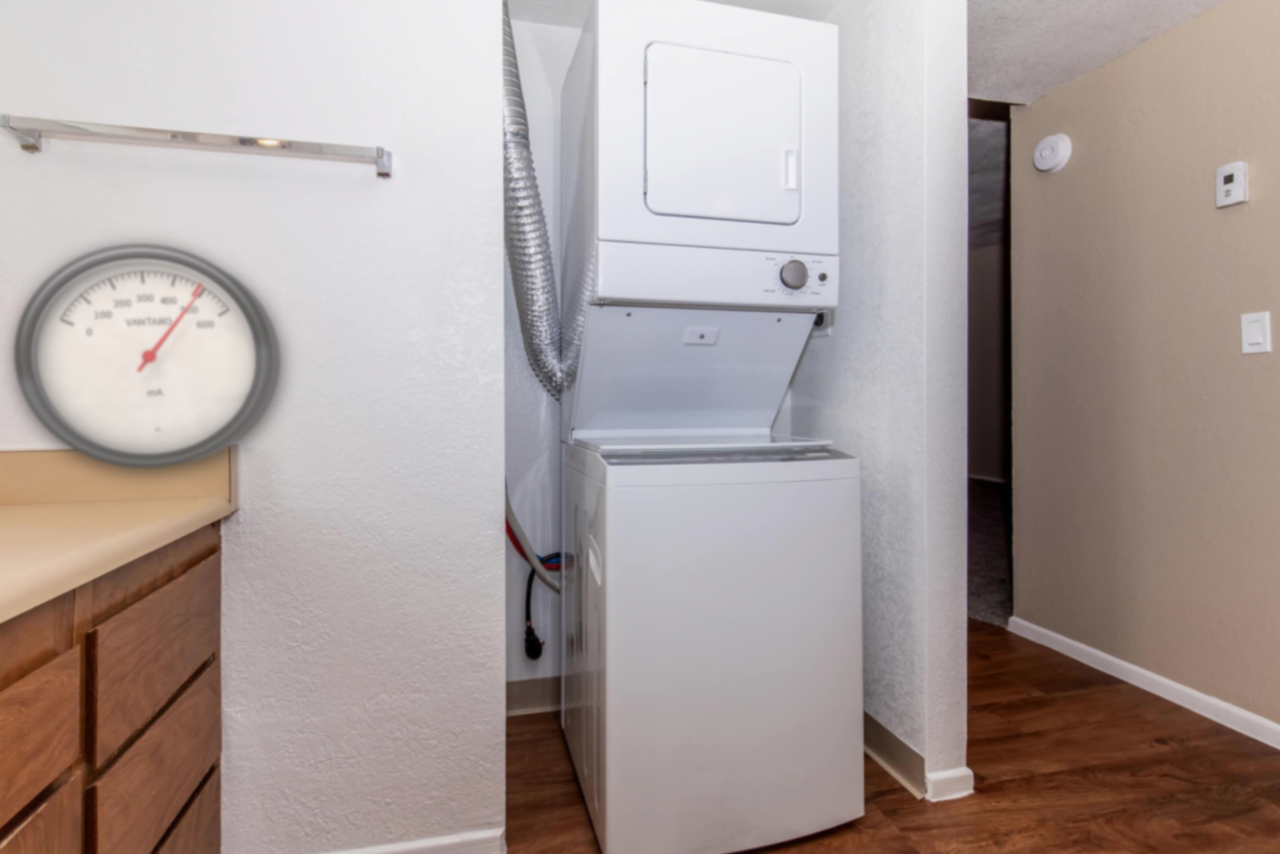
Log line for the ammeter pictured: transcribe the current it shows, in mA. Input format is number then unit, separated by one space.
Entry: 500 mA
